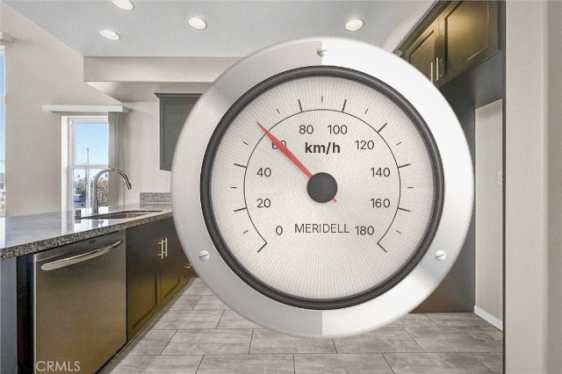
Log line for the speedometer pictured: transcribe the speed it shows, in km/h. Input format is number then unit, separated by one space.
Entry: 60 km/h
